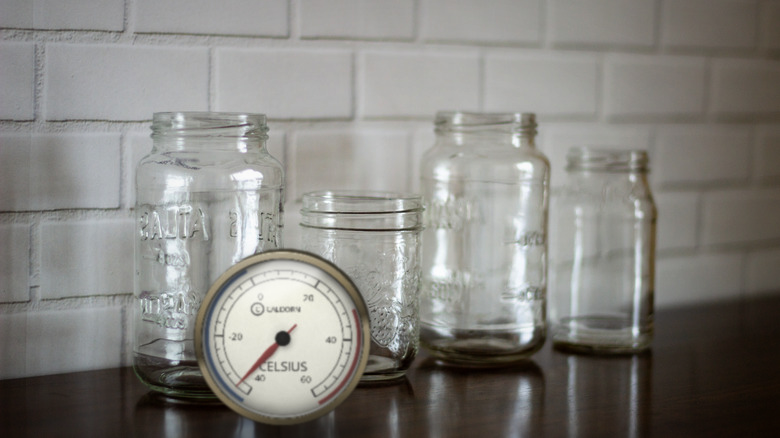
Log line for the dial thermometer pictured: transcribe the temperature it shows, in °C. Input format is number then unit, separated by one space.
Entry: -36 °C
